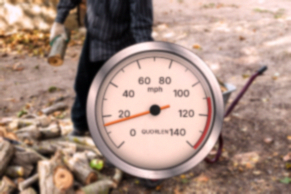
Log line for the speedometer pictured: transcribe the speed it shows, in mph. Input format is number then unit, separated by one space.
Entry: 15 mph
